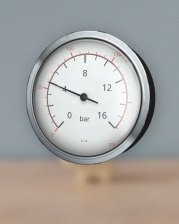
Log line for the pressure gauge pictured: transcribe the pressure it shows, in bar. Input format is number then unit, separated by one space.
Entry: 4 bar
